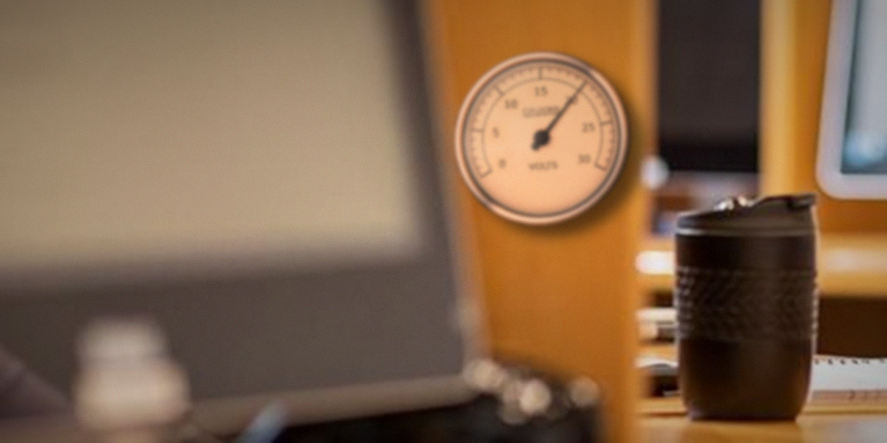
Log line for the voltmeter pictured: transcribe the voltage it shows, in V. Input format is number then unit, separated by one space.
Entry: 20 V
